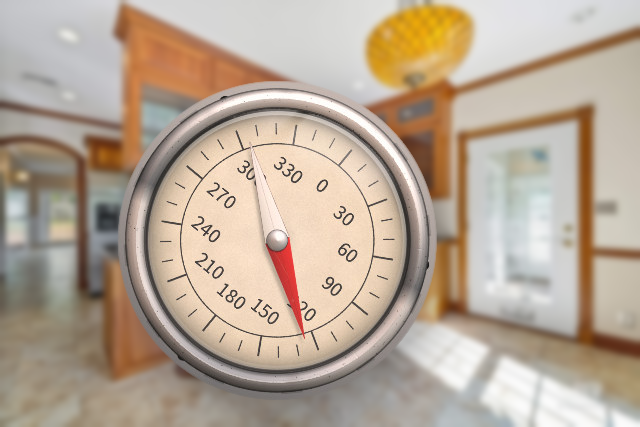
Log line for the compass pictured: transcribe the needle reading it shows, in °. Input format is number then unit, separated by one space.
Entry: 125 °
